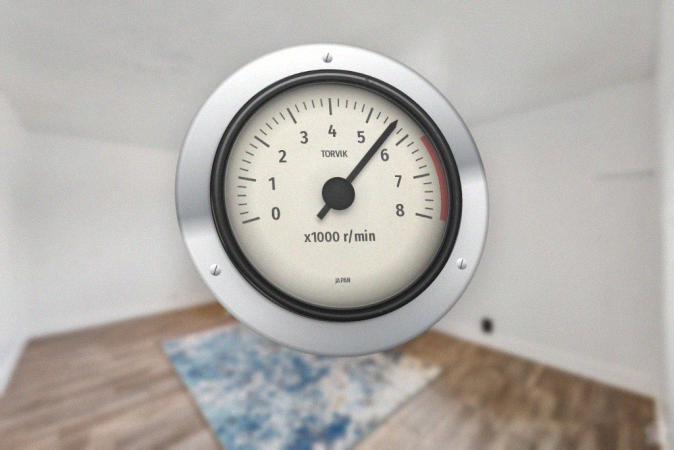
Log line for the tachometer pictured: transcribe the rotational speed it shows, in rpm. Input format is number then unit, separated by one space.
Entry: 5600 rpm
